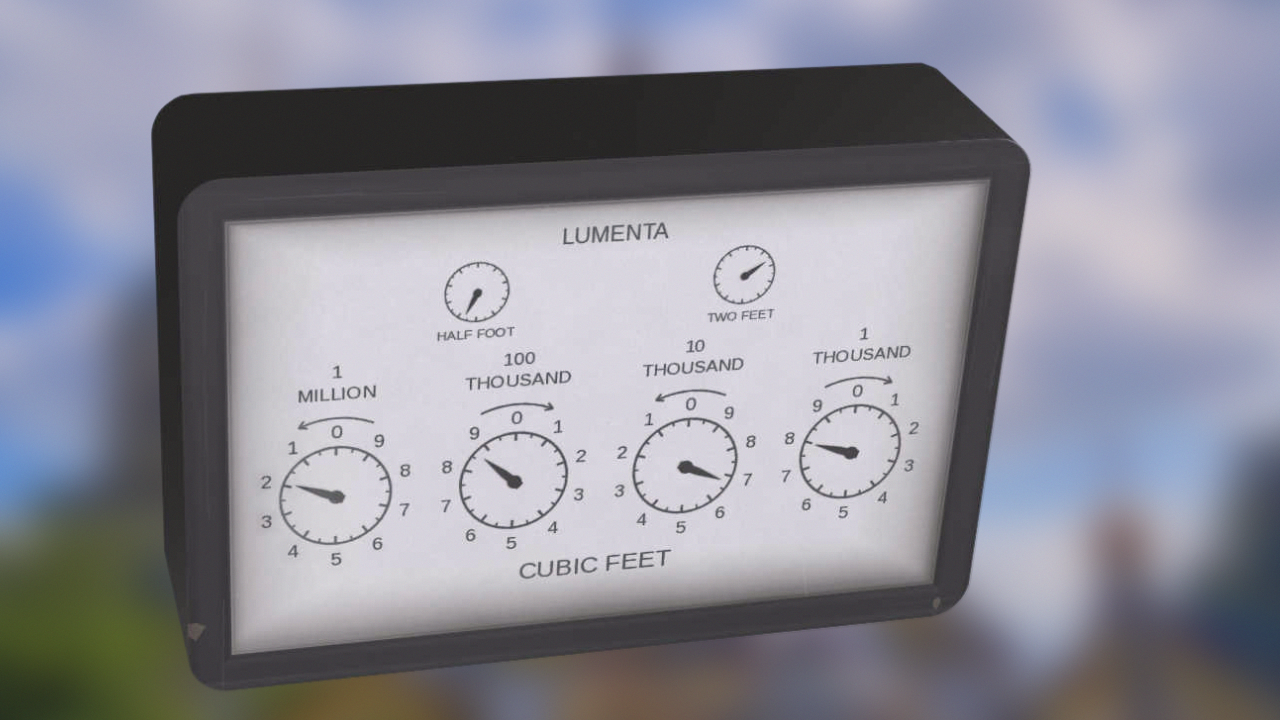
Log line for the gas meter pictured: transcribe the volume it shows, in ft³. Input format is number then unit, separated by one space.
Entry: 186800 ft³
